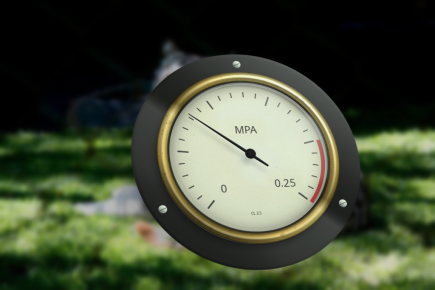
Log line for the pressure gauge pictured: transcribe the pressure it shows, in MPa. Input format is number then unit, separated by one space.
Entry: 0.08 MPa
